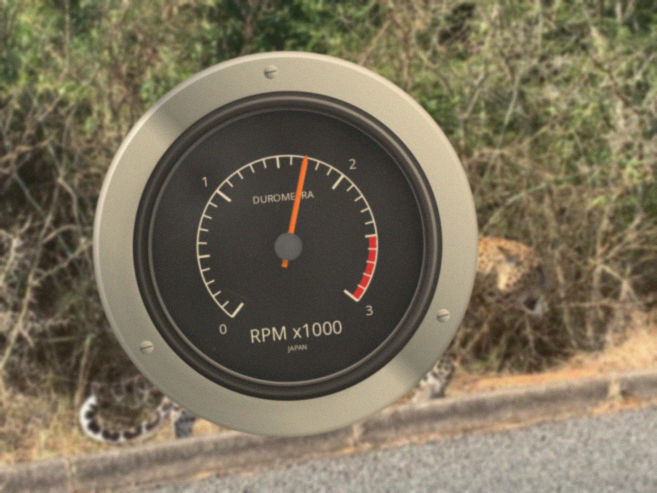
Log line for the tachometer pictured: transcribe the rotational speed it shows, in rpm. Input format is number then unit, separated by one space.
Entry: 1700 rpm
